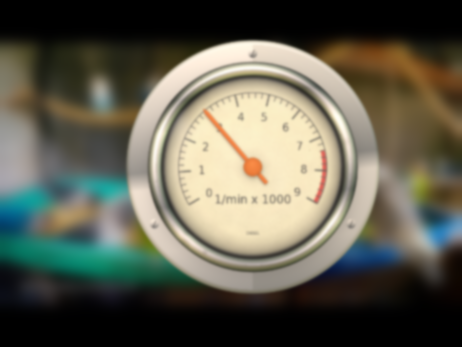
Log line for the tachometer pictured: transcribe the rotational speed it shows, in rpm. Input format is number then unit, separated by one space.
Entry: 3000 rpm
